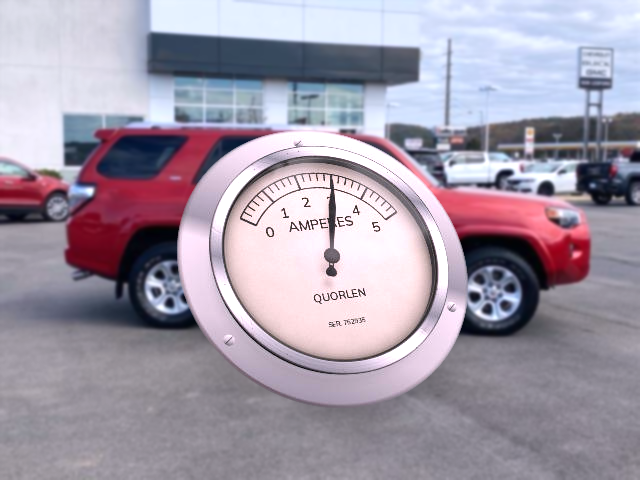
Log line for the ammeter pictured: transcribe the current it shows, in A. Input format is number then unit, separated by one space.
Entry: 3 A
